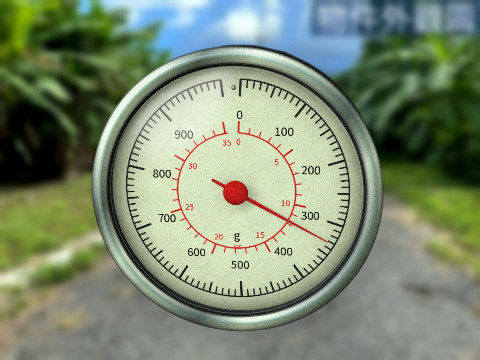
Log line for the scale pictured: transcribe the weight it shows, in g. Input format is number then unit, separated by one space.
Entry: 330 g
